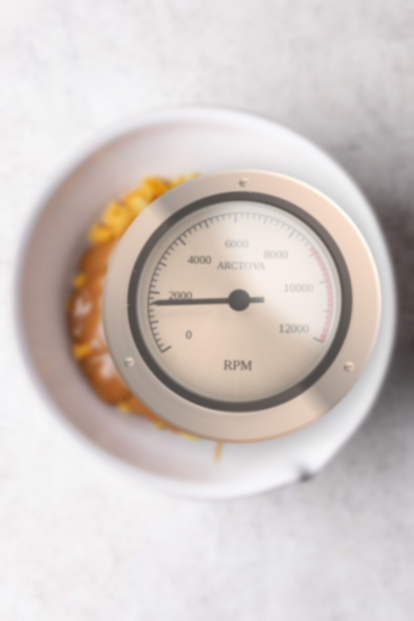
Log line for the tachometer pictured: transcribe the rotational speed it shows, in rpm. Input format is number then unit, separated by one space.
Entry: 1600 rpm
